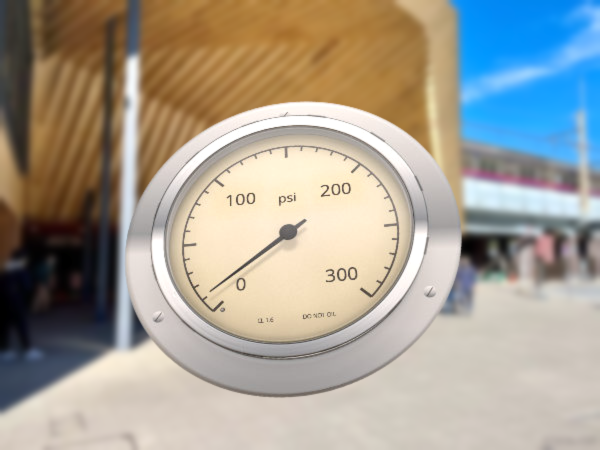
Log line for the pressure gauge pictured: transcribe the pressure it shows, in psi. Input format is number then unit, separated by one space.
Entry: 10 psi
